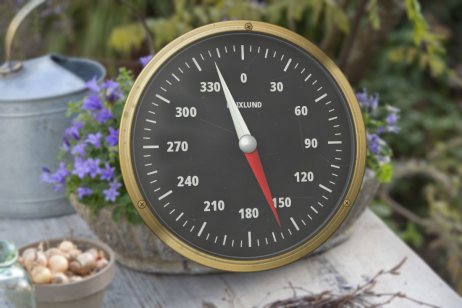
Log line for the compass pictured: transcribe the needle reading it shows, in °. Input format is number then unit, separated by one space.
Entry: 160 °
